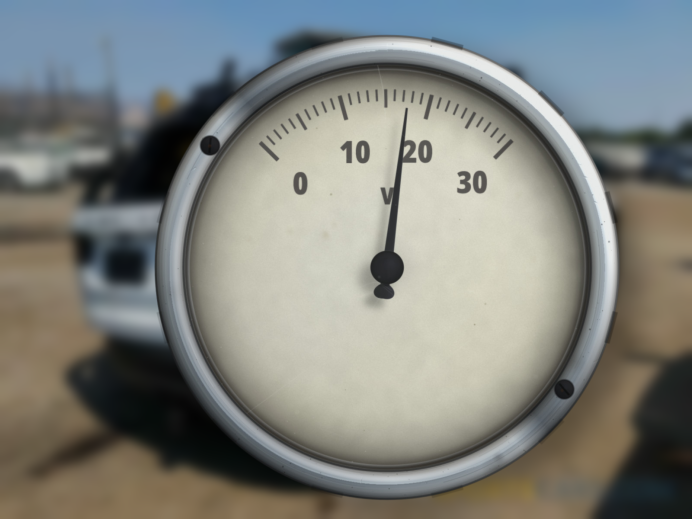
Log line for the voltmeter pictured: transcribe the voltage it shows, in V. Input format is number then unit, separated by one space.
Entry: 17.5 V
